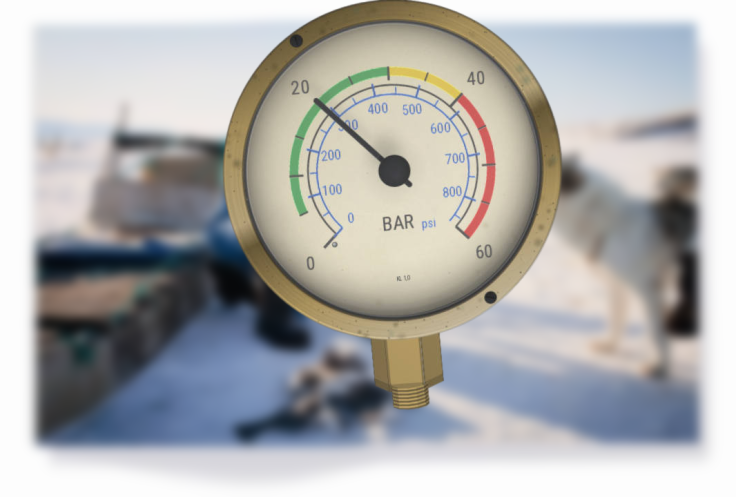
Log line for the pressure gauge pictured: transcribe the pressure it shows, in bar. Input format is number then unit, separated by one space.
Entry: 20 bar
